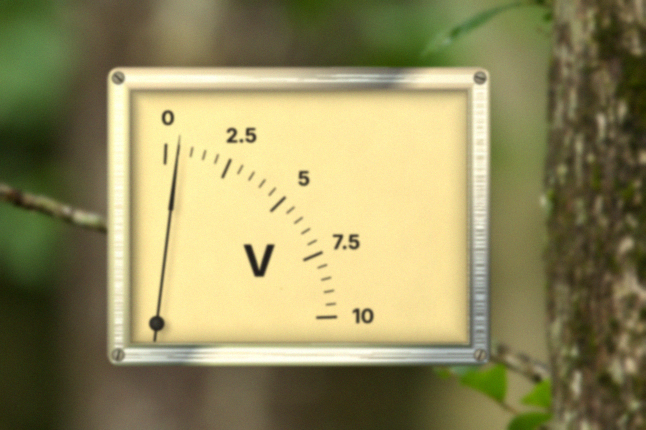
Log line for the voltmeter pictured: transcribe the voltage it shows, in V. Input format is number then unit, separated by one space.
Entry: 0.5 V
